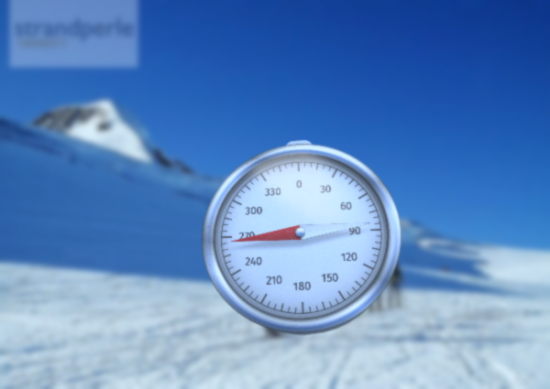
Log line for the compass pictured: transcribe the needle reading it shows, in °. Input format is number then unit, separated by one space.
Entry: 265 °
